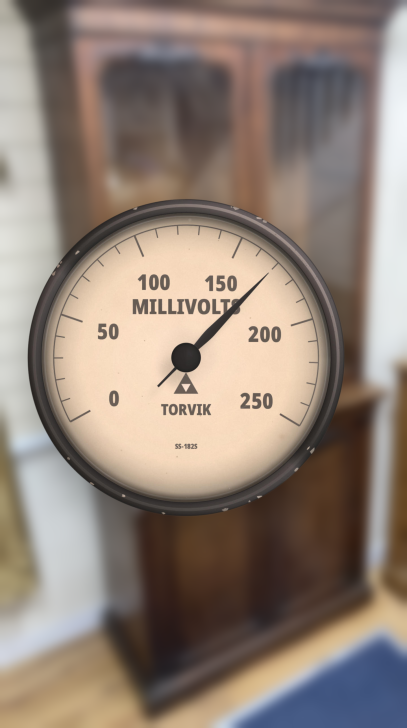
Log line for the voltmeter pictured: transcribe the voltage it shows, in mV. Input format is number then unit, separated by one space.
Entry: 170 mV
